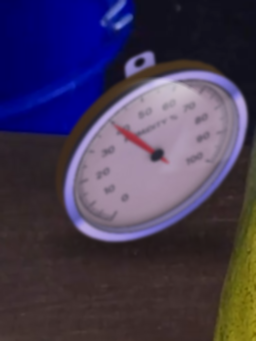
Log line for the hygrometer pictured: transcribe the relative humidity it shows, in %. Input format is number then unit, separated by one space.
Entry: 40 %
